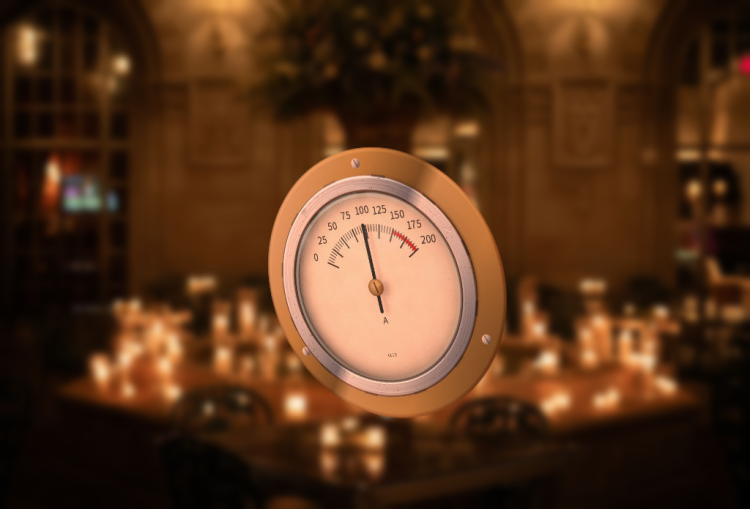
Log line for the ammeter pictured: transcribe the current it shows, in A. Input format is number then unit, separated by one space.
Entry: 100 A
